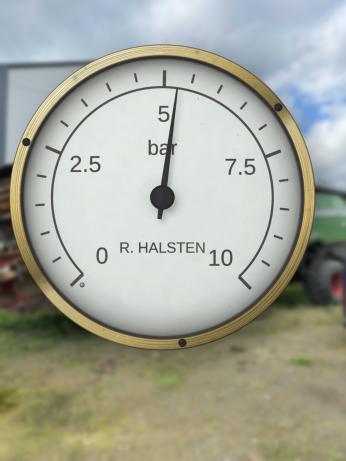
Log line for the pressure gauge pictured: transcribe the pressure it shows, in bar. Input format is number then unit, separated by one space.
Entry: 5.25 bar
